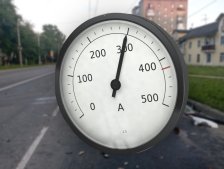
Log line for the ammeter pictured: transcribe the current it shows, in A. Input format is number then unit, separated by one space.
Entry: 300 A
